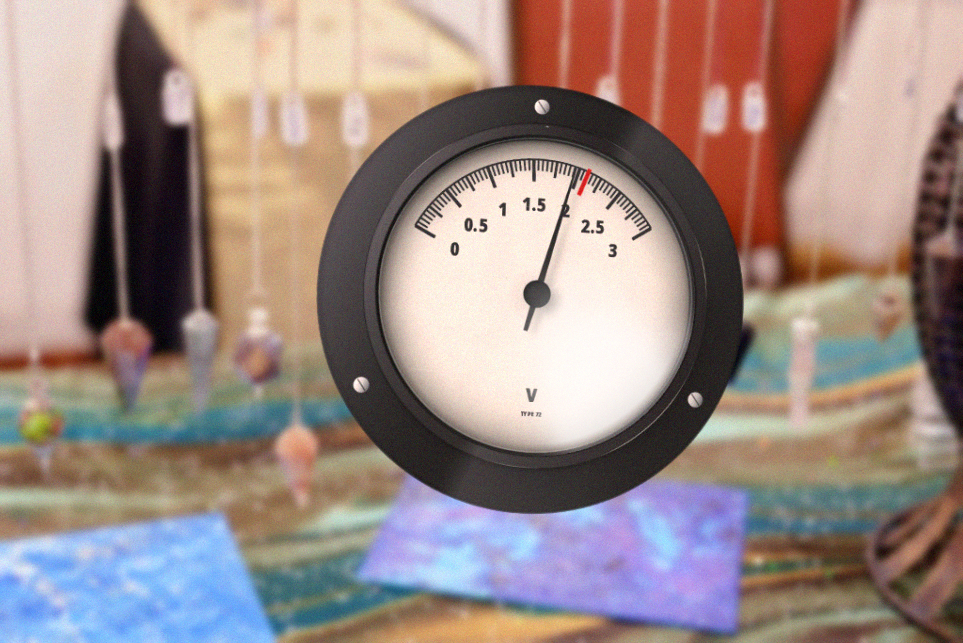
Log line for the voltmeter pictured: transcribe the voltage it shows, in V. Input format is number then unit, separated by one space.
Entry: 1.95 V
